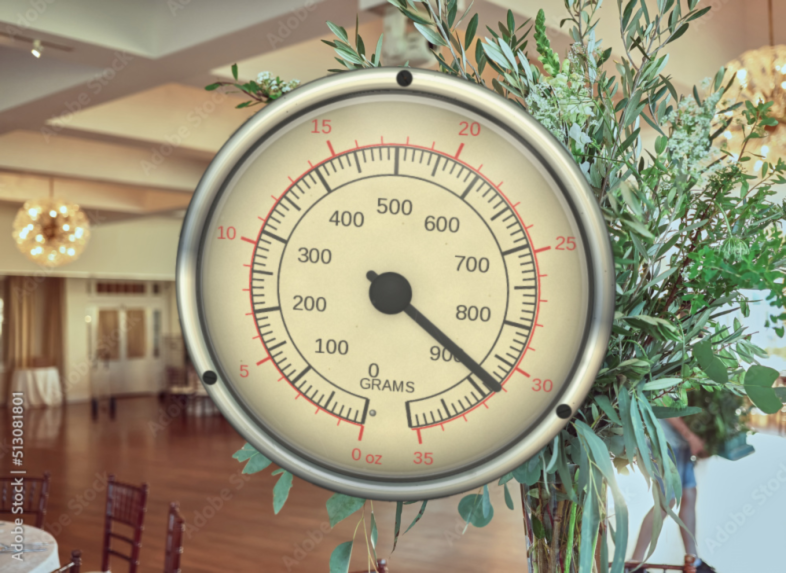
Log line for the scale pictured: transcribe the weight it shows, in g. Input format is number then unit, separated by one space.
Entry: 880 g
